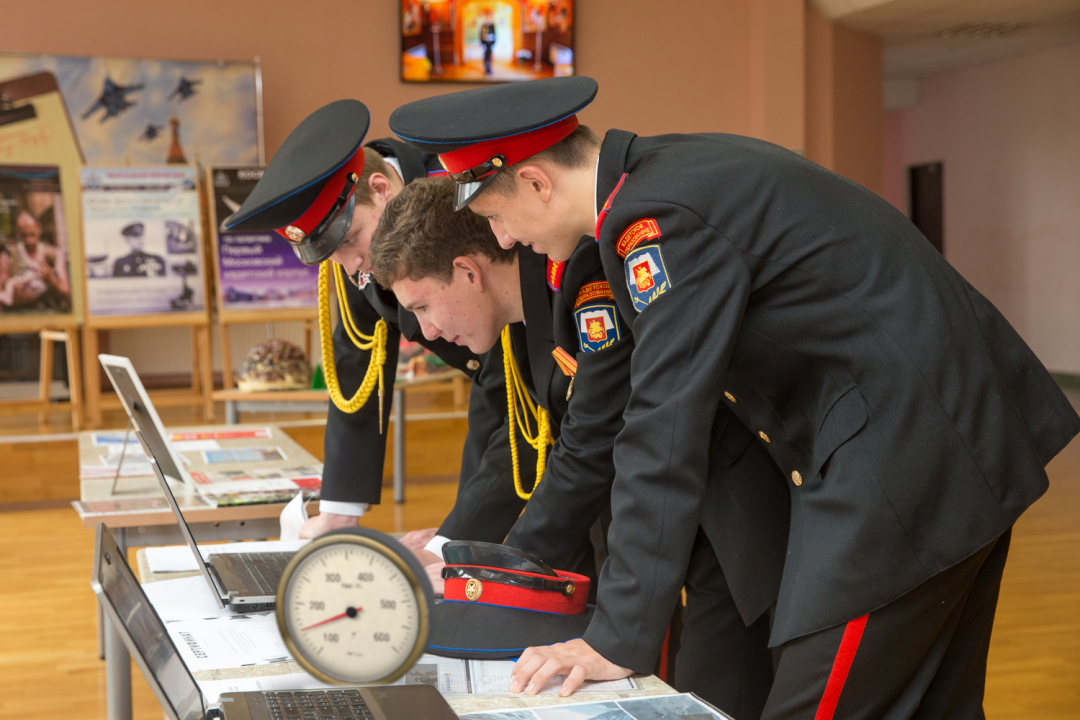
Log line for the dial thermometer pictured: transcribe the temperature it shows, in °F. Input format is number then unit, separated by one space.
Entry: 150 °F
